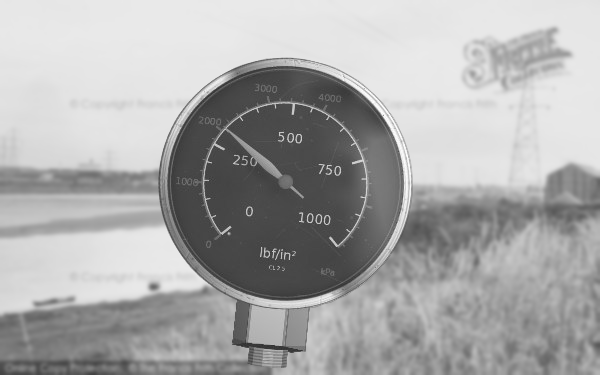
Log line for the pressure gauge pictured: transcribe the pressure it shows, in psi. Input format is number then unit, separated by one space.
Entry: 300 psi
